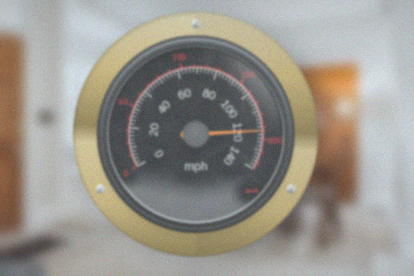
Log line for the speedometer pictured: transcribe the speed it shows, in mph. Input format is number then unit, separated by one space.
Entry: 120 mph
